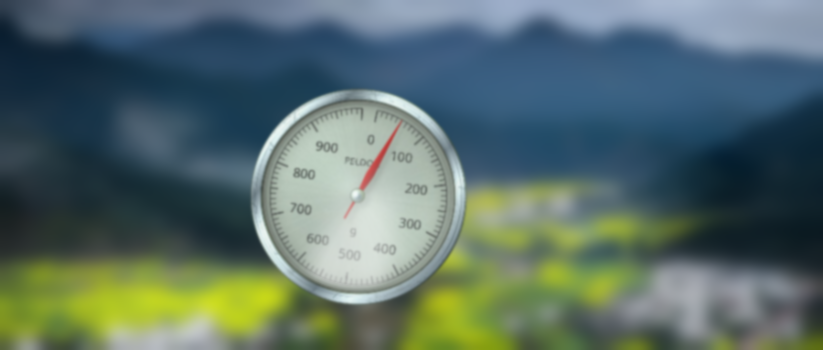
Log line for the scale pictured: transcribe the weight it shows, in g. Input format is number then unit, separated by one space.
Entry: 50 g
